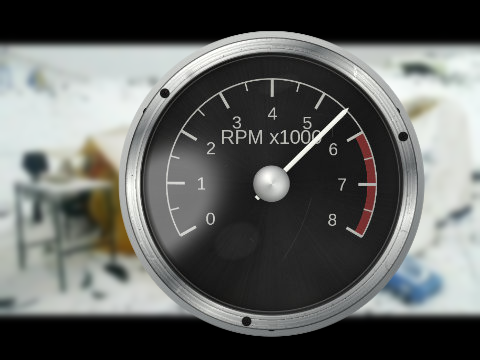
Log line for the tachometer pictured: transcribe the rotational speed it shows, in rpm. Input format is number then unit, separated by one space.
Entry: 5500 rpm
